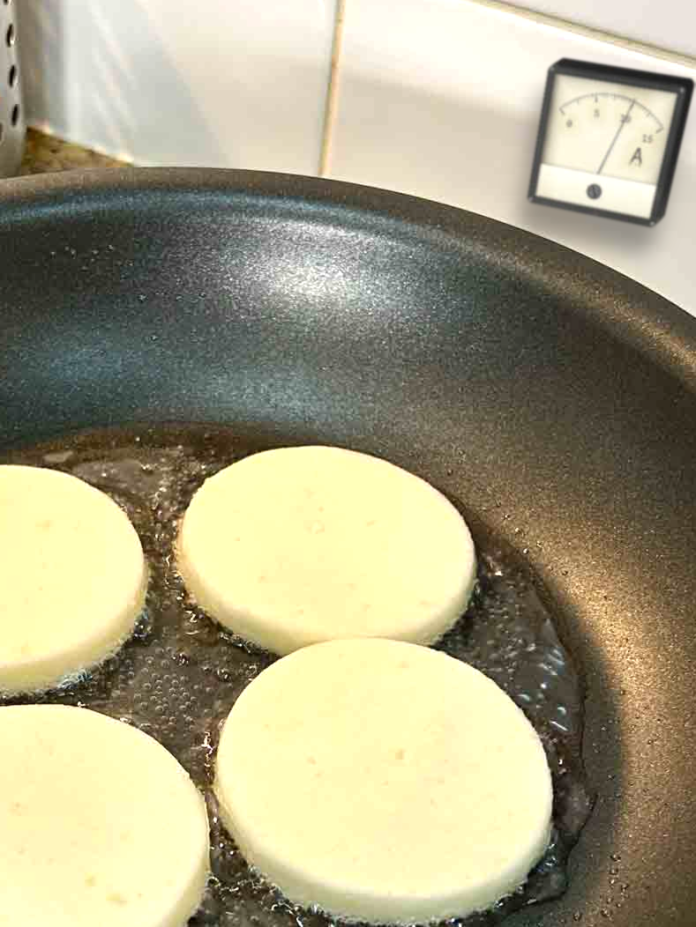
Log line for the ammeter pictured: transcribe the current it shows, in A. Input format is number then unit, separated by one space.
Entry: 10 A
